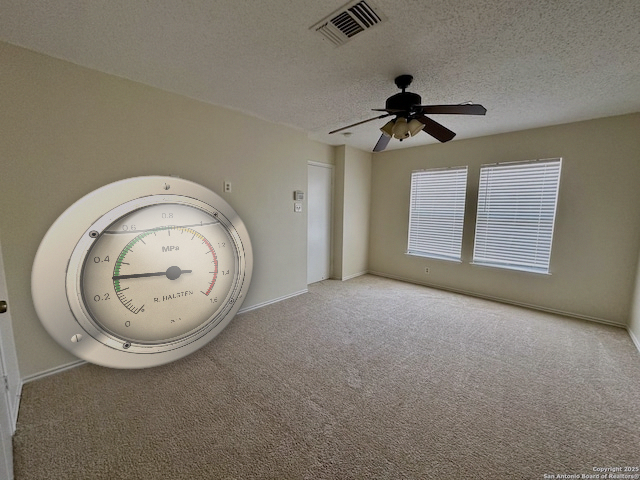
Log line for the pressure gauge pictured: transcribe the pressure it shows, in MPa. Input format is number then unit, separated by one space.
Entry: 0.3 MPa
